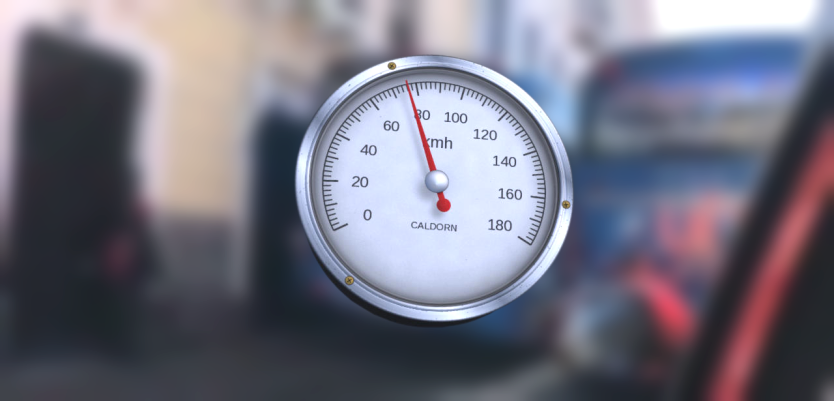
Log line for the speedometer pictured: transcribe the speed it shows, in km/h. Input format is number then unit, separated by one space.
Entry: 76 km/h
